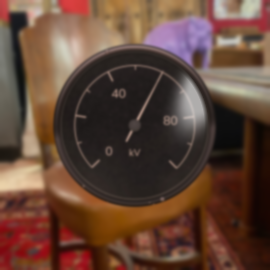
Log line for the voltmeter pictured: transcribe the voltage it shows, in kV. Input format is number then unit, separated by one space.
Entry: 60 kV
